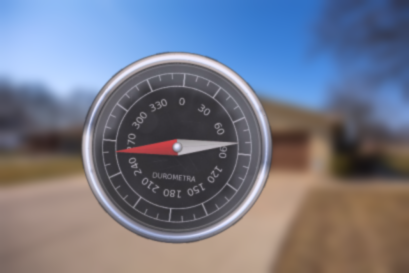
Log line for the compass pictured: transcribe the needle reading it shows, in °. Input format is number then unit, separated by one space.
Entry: 260 °
